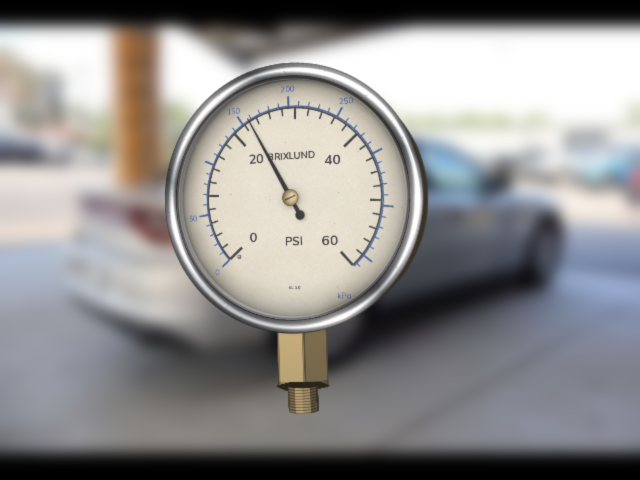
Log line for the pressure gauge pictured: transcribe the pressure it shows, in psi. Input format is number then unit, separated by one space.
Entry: 23 psi
